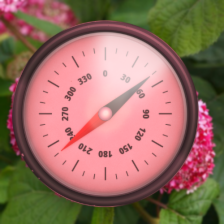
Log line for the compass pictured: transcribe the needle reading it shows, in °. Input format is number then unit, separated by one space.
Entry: 230 °
